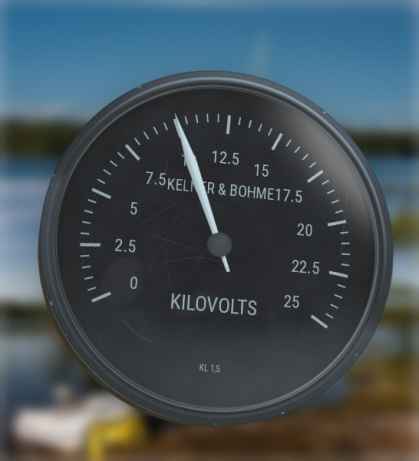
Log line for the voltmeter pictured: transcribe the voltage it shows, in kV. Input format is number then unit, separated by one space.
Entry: 10 kV
